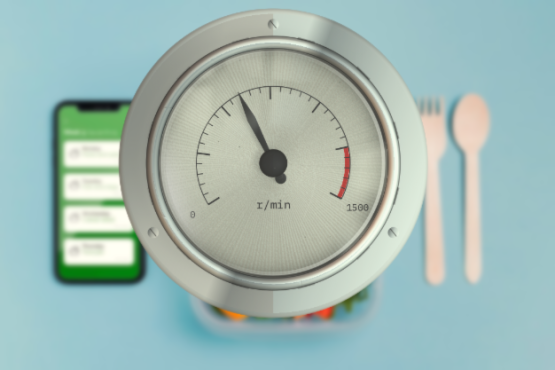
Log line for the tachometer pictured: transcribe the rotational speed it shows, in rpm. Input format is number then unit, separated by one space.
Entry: 600 rpm
